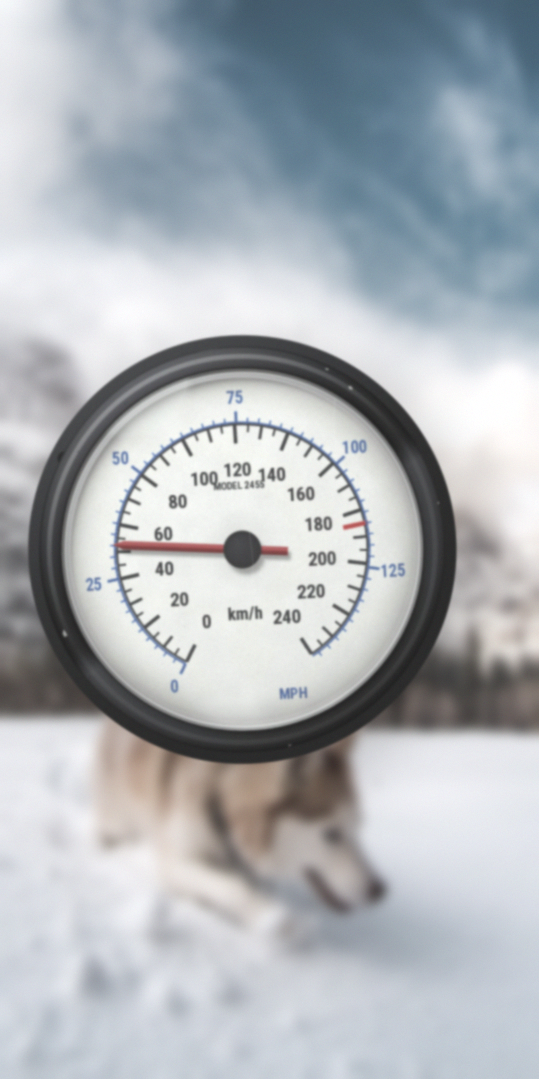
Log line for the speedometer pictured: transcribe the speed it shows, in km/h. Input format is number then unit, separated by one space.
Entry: 52.5 km/h
